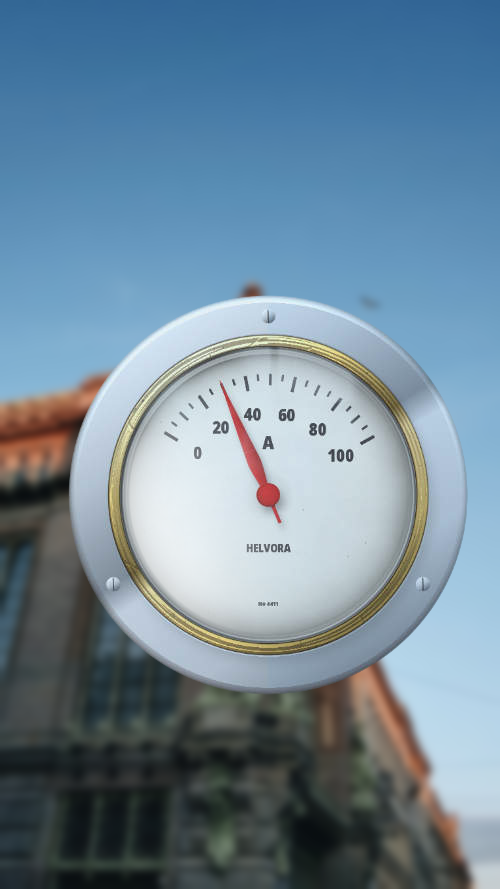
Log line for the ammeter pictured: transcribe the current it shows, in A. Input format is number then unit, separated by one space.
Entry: 30 A
